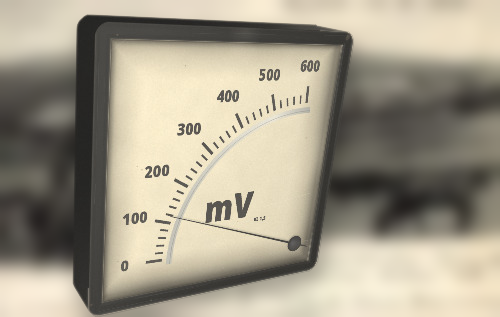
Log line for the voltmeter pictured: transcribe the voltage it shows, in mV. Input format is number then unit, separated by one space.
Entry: 120 mV
